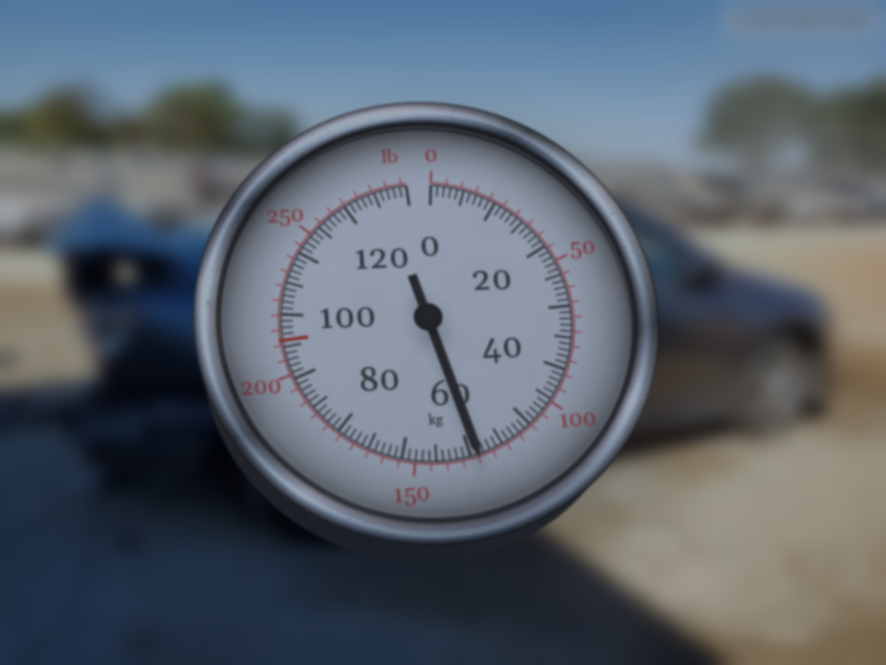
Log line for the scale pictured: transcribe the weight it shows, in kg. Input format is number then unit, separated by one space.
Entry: 59 kg
